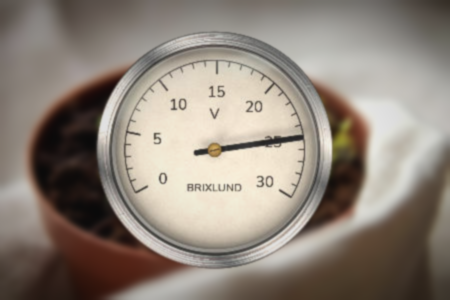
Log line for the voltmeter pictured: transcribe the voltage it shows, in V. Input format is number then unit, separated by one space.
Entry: 25 V
